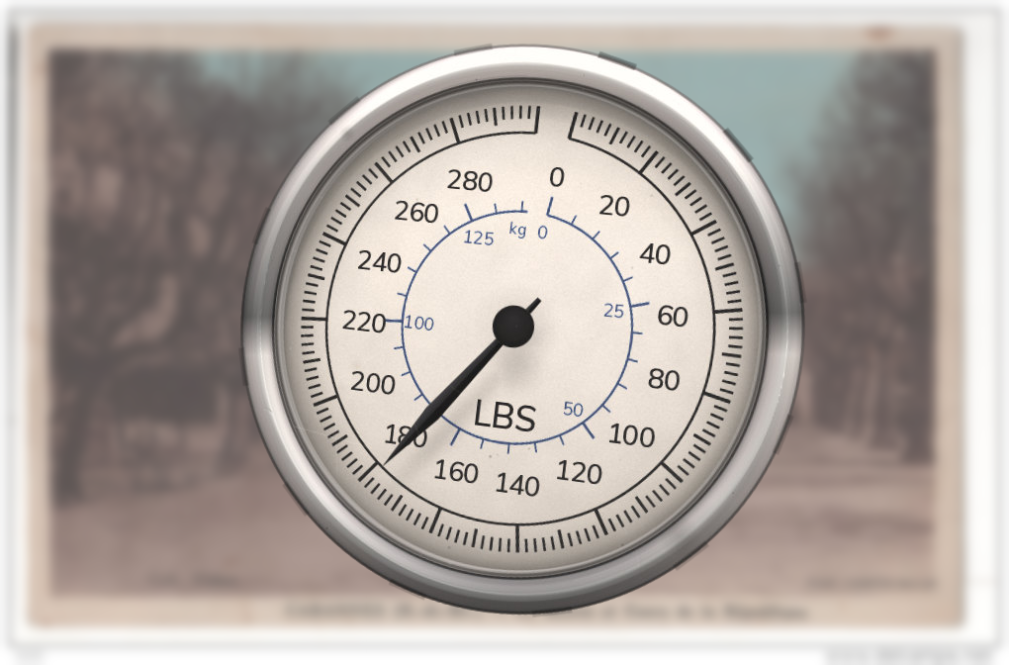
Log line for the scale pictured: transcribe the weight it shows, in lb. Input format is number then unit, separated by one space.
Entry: 178 lb
